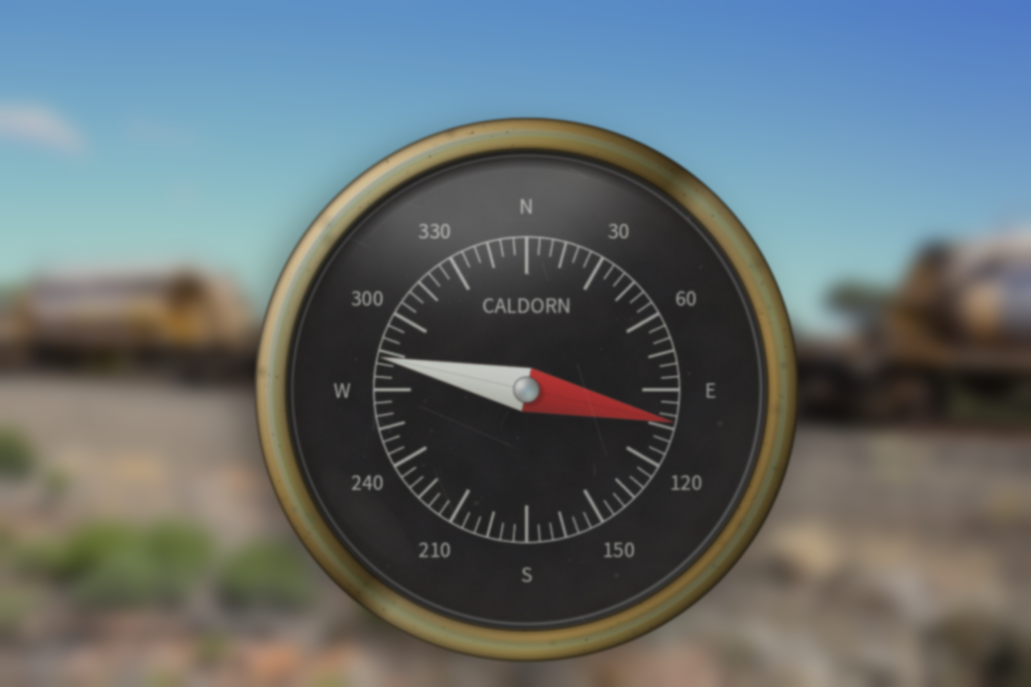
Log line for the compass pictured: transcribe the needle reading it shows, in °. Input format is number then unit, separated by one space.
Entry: 102.5 °
